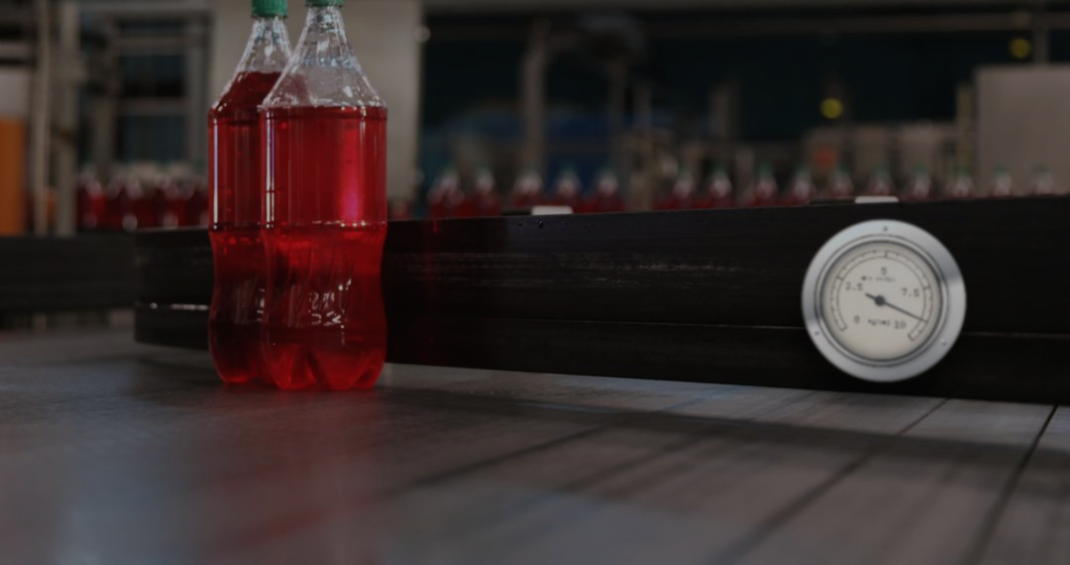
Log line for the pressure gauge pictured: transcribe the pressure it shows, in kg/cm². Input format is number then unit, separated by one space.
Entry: 9 kg/cm²
